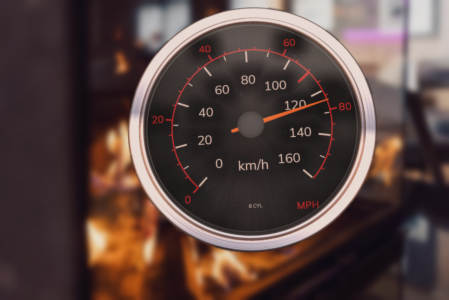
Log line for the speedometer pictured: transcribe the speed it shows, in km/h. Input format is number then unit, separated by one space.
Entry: 125 km/h
